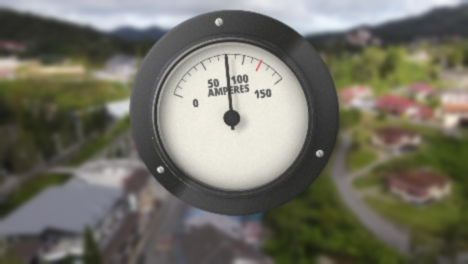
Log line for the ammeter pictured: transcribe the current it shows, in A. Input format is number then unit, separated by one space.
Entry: 80 A
